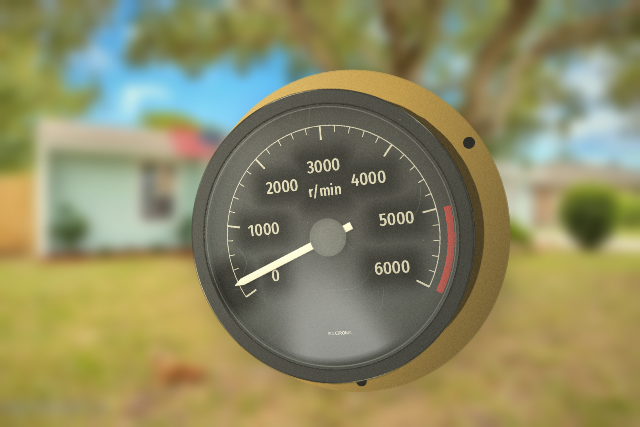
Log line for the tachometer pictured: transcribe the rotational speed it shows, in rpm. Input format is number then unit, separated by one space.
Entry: 200 rpm
